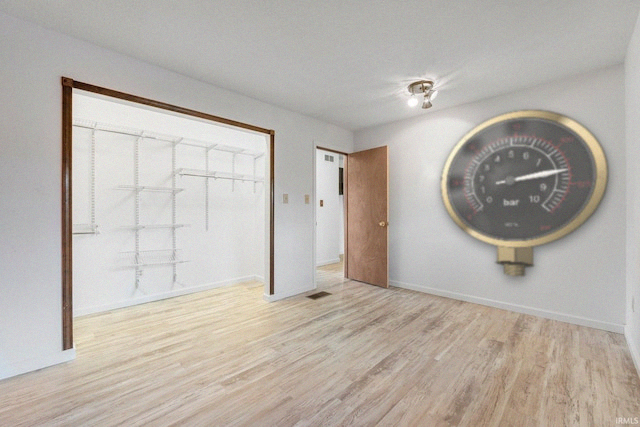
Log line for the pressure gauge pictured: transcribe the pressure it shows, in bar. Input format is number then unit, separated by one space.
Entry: 8 bar
